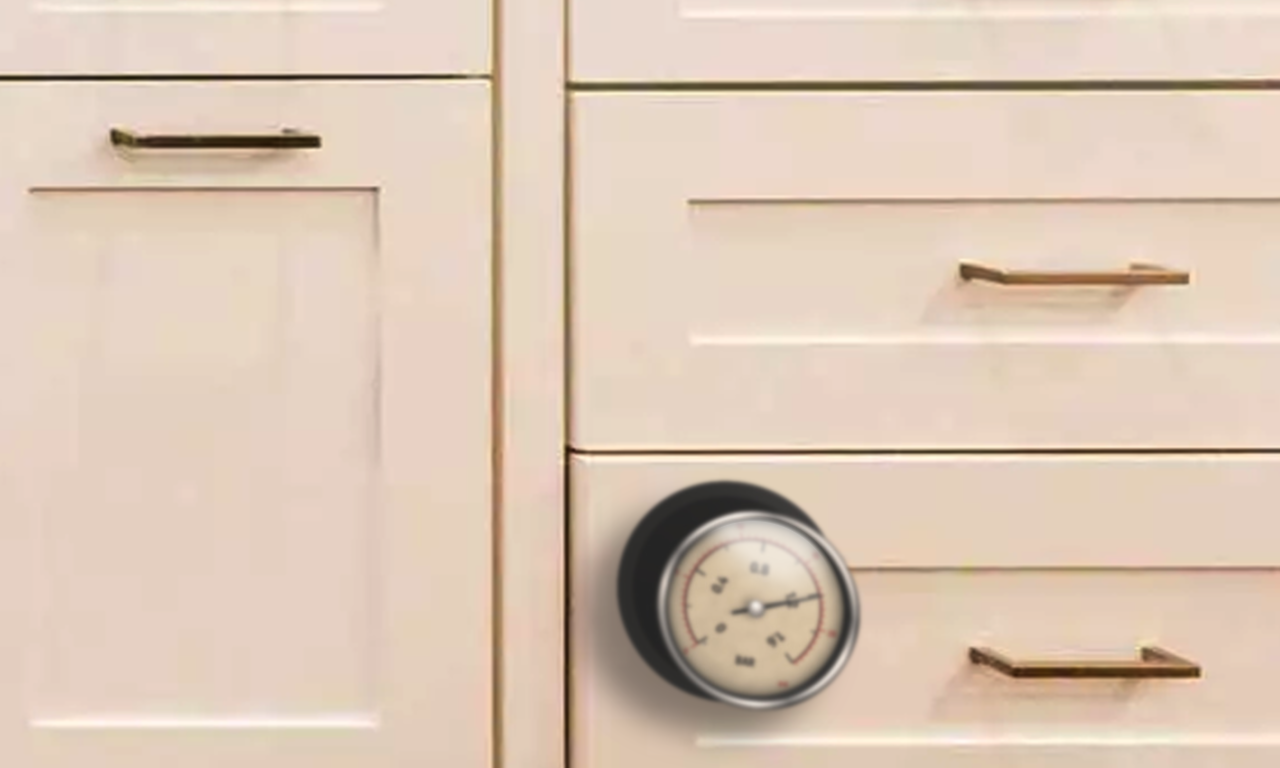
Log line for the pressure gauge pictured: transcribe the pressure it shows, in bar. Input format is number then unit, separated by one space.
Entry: 1.2 bar
